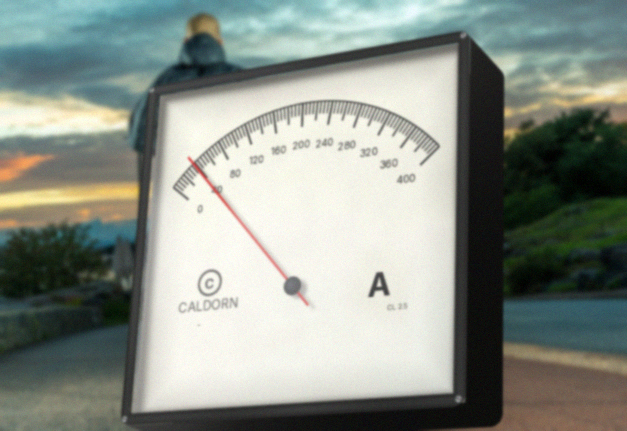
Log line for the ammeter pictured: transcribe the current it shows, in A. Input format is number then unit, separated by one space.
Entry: 40 A
